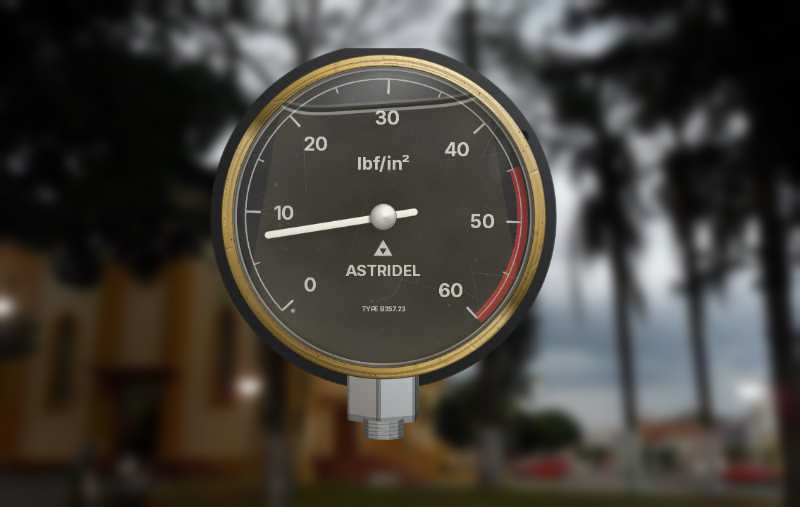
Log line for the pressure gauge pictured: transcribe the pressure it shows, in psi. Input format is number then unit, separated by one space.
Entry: 7.5 psi
